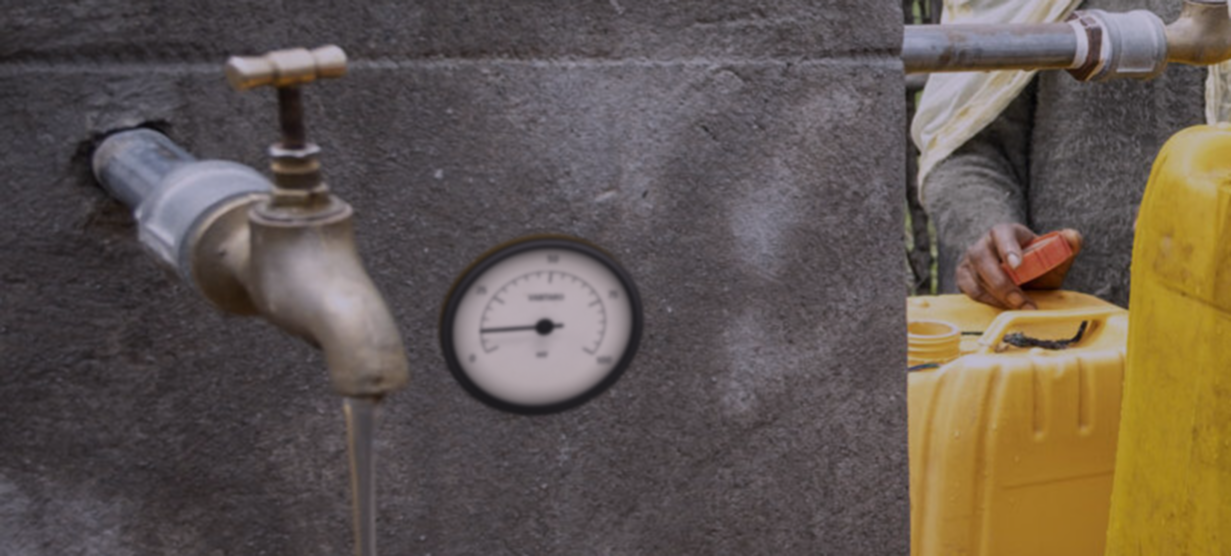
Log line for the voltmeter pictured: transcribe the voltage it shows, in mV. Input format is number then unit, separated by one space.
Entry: 10 mV
